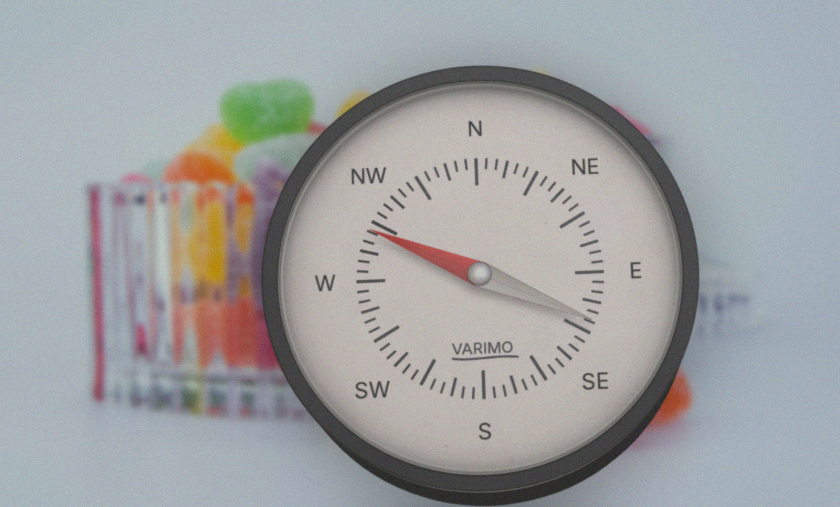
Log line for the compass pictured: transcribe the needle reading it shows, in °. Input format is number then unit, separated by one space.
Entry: 295 °
